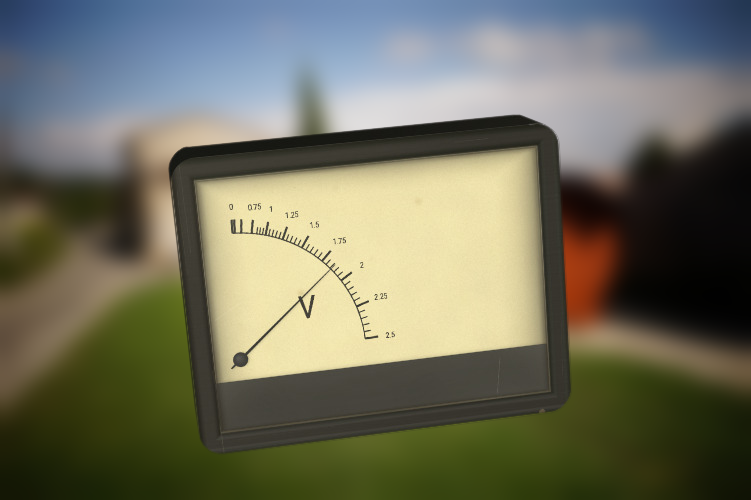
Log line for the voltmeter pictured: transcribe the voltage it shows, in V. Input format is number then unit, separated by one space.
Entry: 1.85 V
